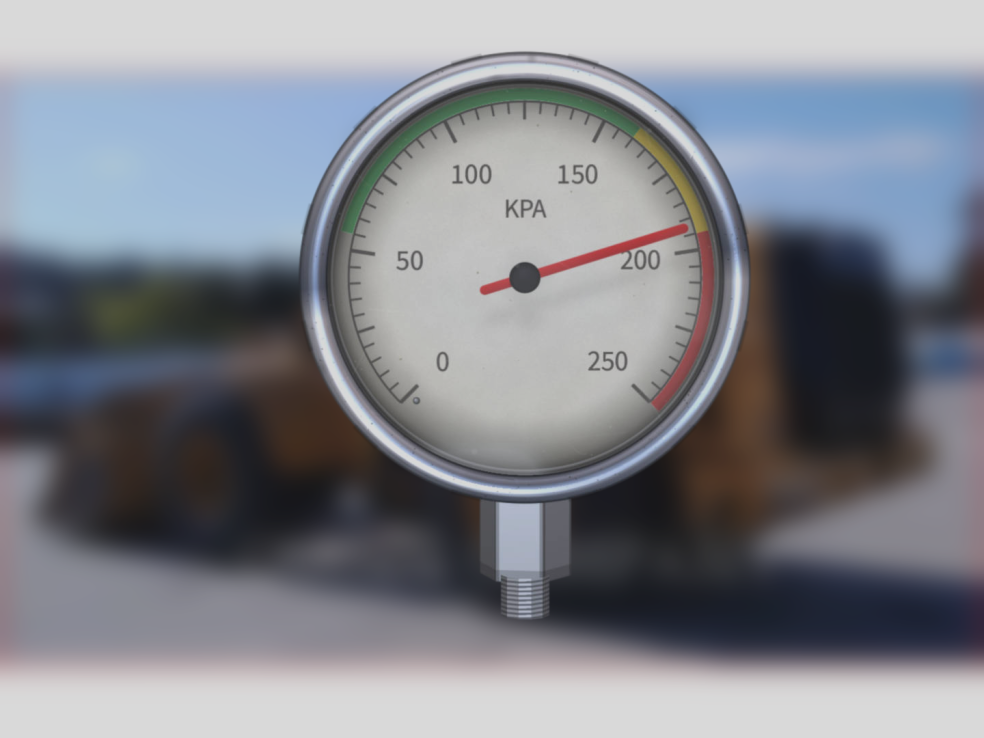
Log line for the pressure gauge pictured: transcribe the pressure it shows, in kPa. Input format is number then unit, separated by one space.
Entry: 192.5 kPa
